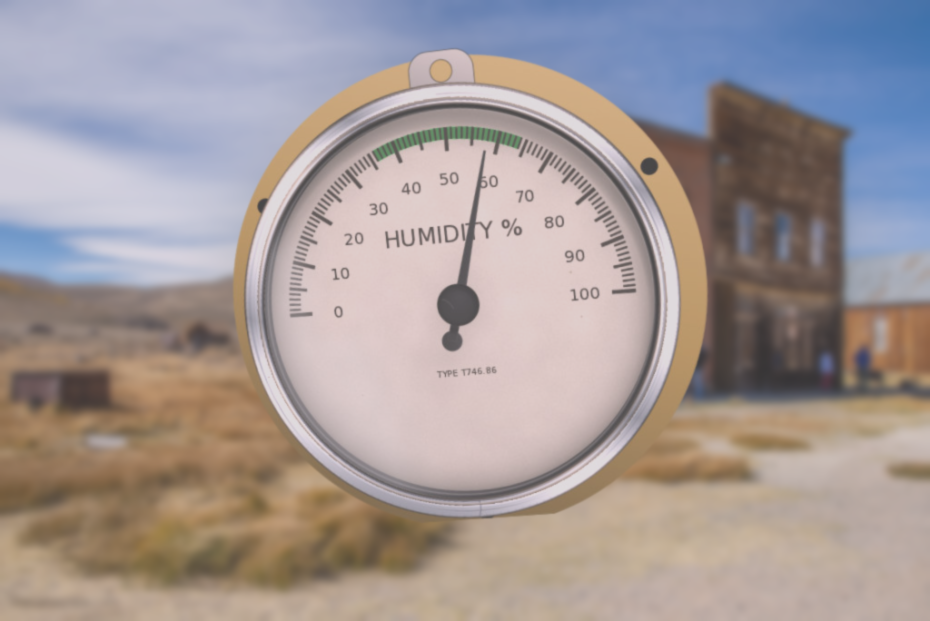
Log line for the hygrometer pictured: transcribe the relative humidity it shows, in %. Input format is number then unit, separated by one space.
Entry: 58 %
